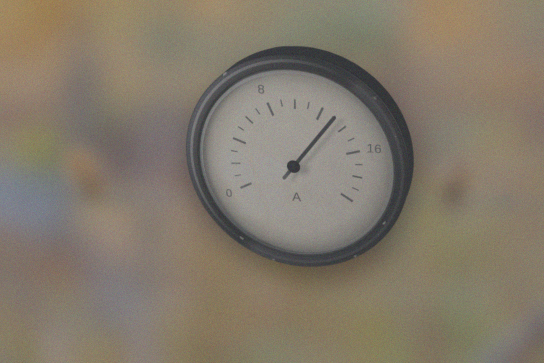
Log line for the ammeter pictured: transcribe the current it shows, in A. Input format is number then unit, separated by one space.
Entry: 13 A
